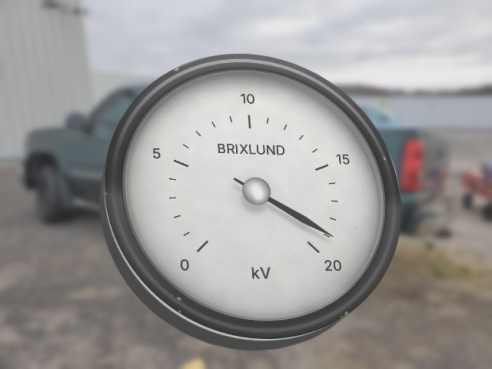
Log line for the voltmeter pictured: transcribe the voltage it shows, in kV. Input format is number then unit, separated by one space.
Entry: 19 kV
